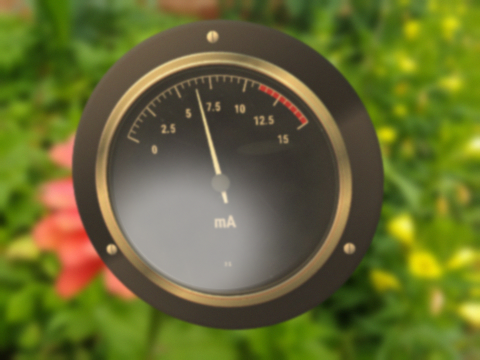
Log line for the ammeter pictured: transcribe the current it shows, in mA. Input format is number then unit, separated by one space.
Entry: 6.5 mA
